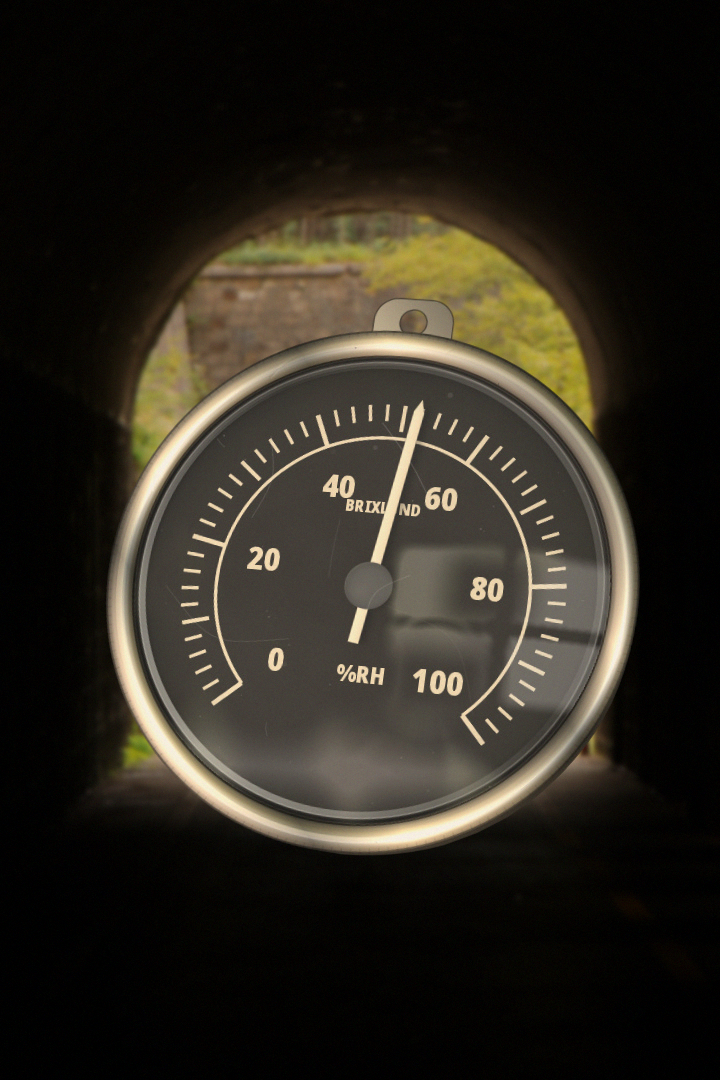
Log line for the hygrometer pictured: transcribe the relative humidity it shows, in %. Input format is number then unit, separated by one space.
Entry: 52 %
